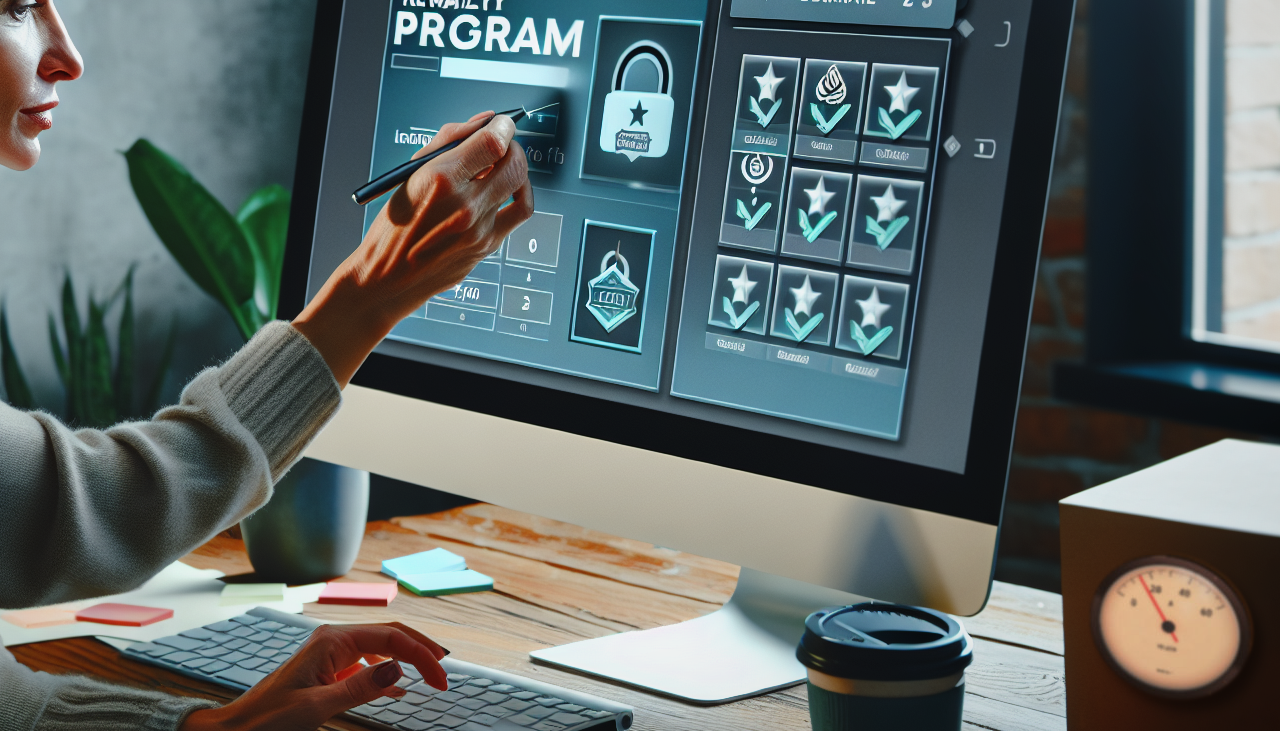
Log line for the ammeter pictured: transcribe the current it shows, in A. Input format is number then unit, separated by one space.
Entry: 15 A
